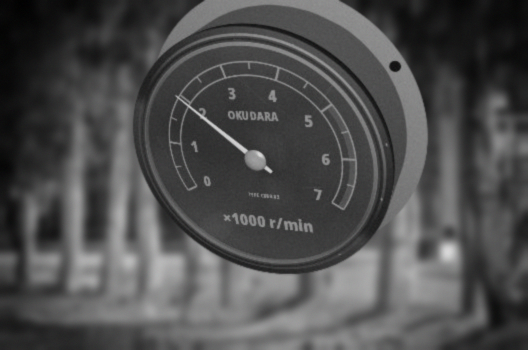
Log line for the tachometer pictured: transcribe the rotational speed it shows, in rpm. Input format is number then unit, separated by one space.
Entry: 2000 rpm
